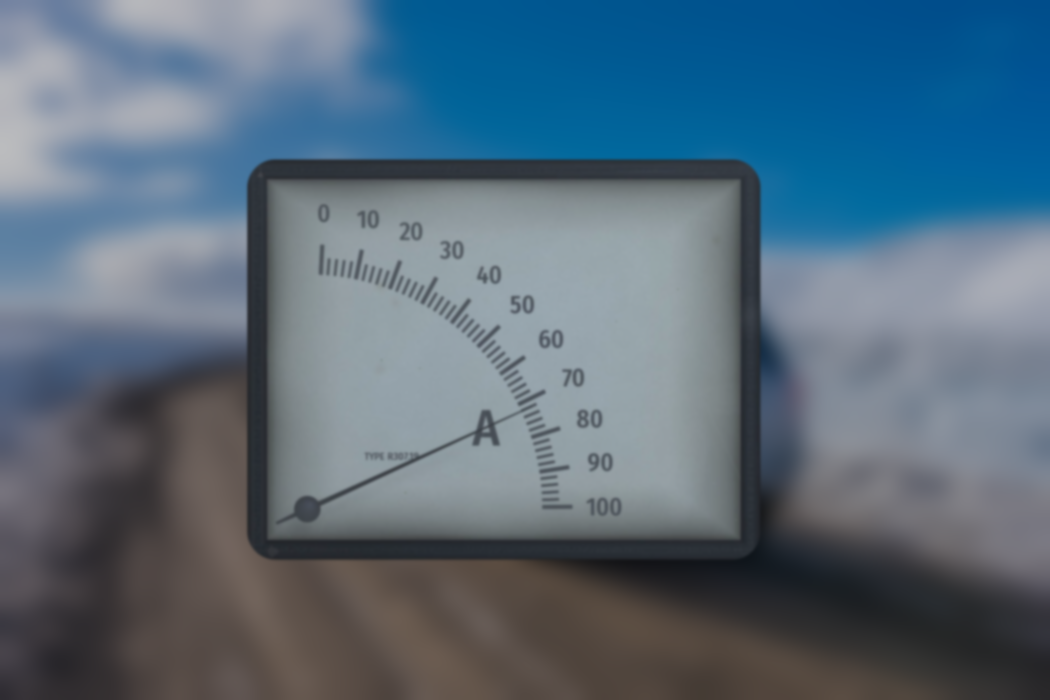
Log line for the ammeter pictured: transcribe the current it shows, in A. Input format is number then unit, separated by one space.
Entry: 72 A
